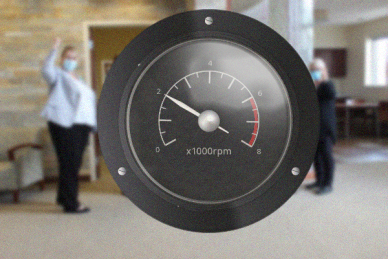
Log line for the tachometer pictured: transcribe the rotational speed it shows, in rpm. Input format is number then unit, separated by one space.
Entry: 2000 rpm
